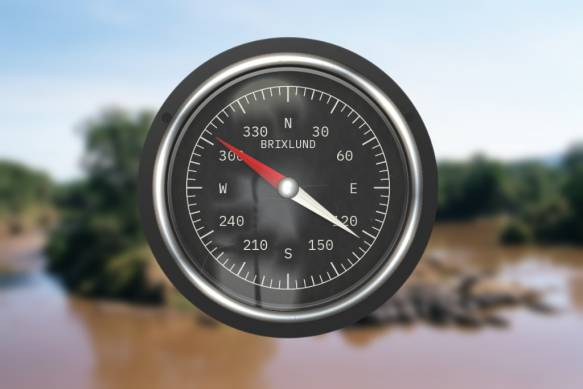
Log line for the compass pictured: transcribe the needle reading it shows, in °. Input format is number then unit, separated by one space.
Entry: 305 °
